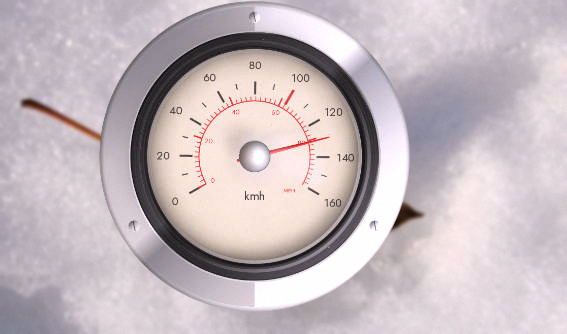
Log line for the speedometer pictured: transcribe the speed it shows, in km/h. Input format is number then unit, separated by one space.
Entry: 130 km/h
